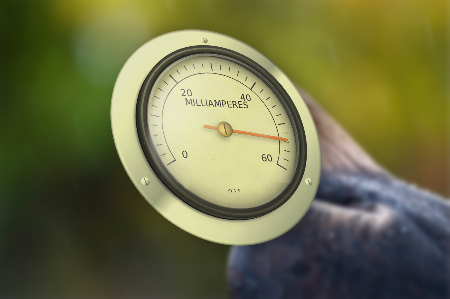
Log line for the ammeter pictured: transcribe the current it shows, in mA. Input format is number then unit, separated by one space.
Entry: 54 mA
